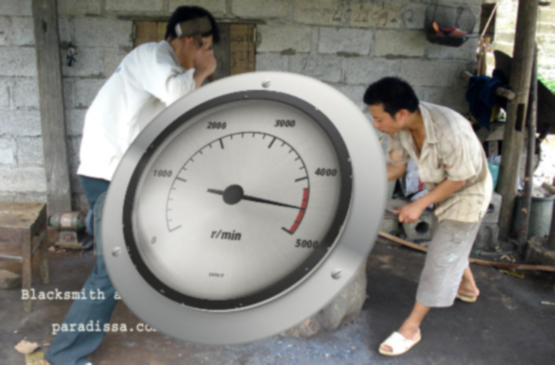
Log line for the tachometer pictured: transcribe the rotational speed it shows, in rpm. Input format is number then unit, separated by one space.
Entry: 4600 rpm
